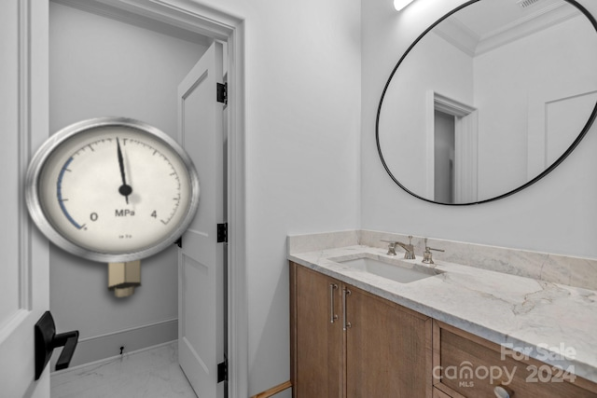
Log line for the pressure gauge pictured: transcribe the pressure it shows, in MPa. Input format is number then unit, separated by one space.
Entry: 1.9 MPa
